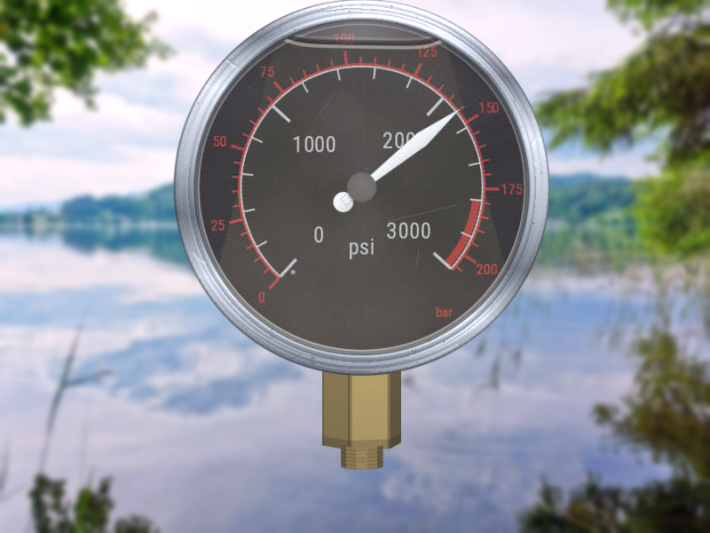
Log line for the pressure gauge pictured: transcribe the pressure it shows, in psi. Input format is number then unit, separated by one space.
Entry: 2100 psi
